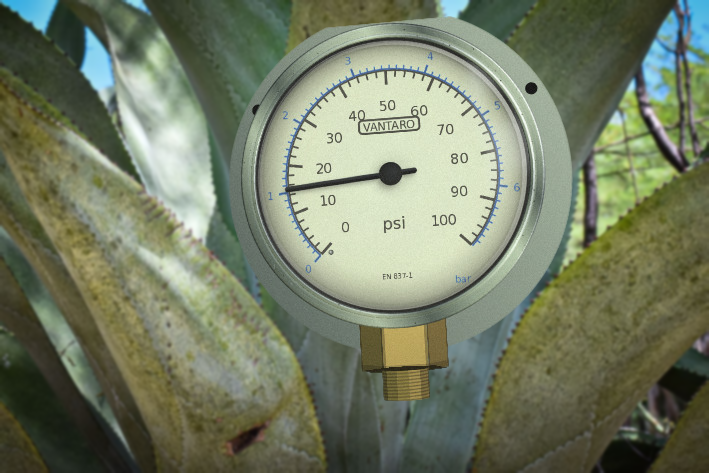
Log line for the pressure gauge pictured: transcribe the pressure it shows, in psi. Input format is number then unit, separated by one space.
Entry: 15 psi
